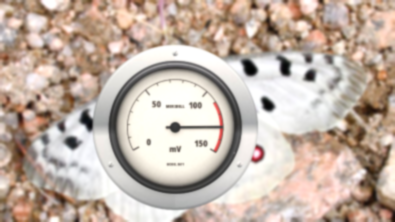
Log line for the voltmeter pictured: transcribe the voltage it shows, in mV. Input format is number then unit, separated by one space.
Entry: 130 mV
